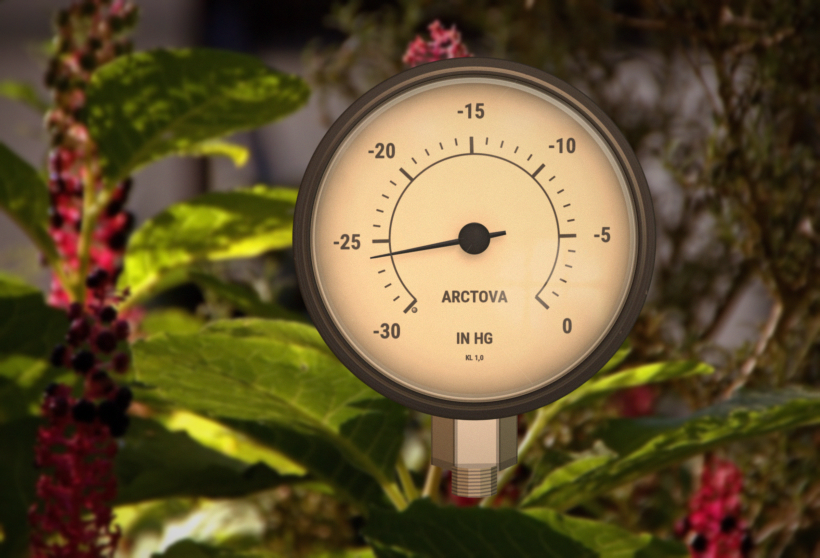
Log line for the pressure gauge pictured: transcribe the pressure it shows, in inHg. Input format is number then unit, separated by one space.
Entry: -26 inHg
